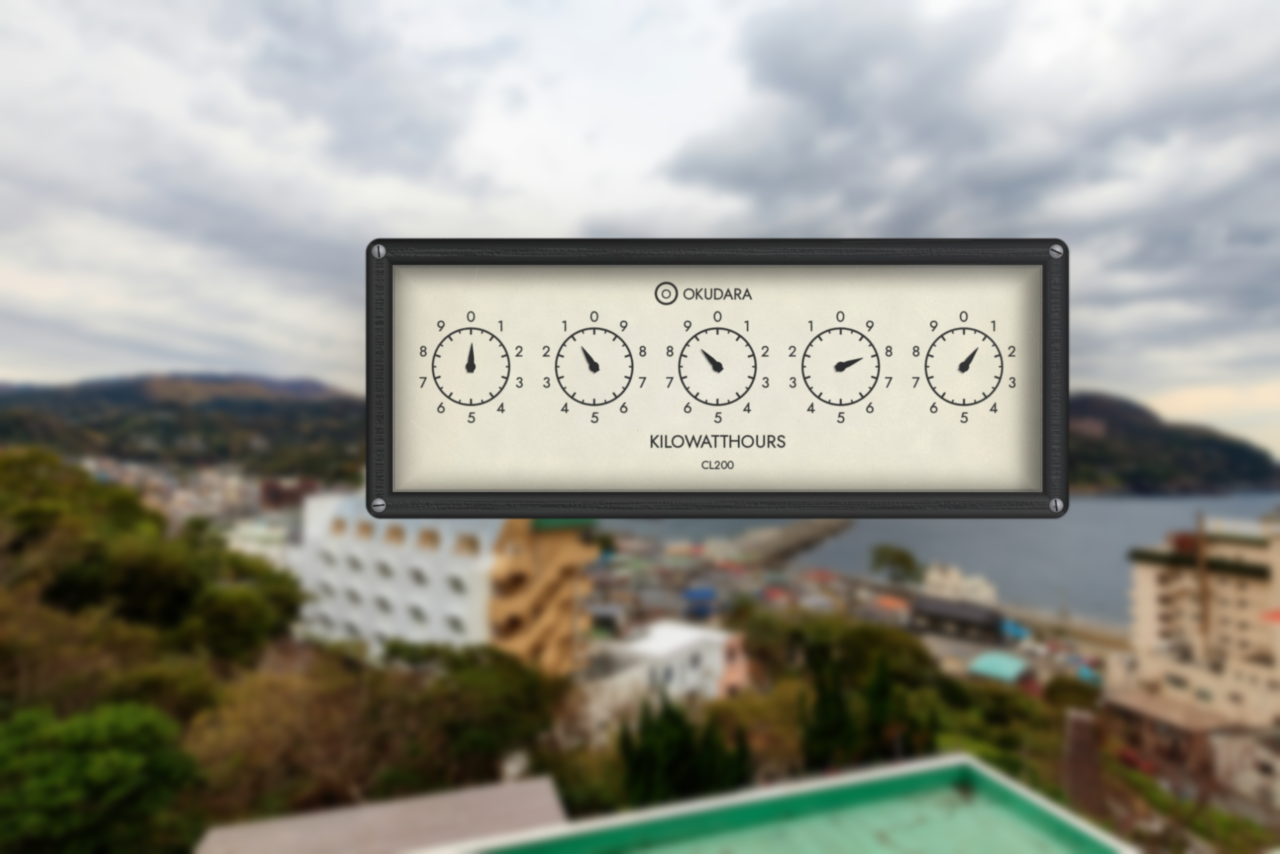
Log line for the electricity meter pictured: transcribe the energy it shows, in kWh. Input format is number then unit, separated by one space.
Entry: 881 kWh
